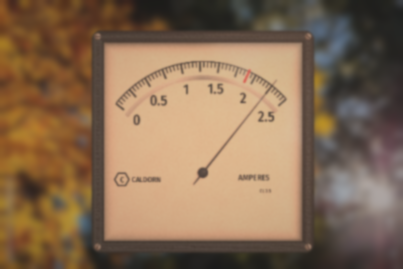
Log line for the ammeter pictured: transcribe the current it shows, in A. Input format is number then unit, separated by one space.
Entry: 2.25 A
